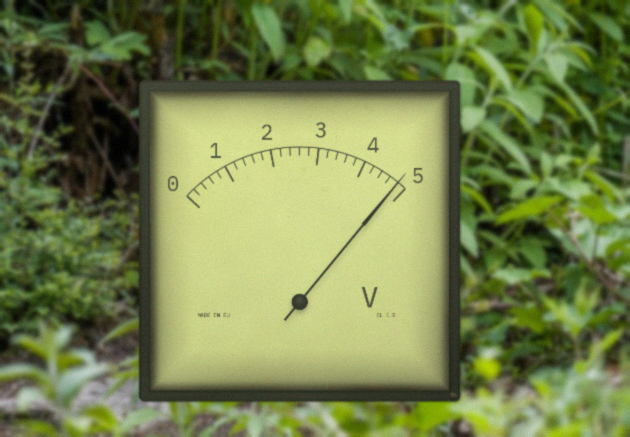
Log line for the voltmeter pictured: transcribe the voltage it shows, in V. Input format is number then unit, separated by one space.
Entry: 4.8 V
